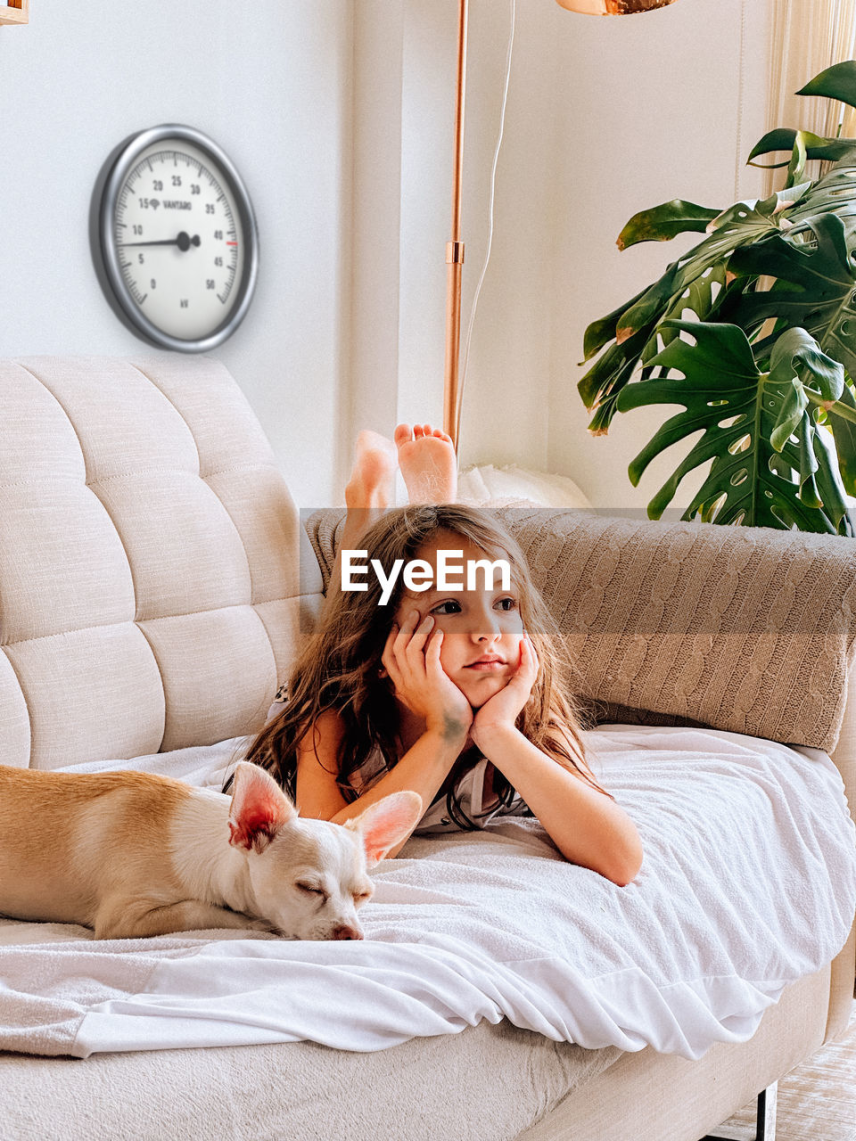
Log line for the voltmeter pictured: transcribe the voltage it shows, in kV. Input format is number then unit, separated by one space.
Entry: 7.5 kV
